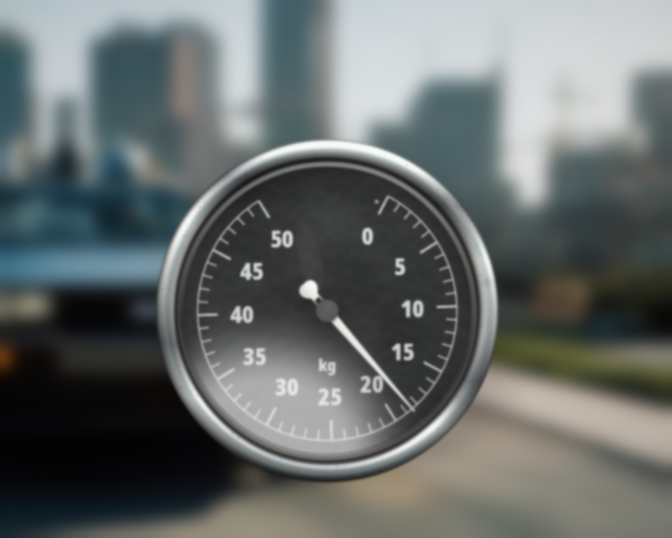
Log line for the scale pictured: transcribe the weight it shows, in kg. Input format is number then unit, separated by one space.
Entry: 18.5 kg
